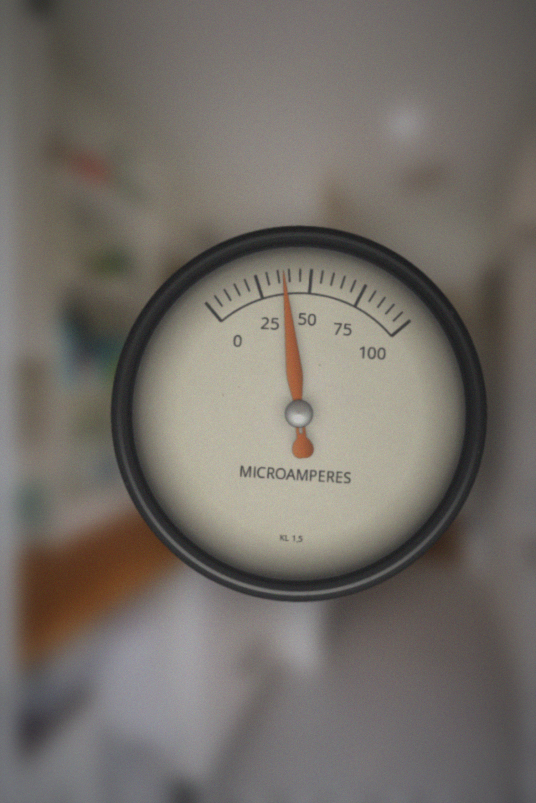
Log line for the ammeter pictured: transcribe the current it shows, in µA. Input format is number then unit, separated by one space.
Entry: 37.5 µA
